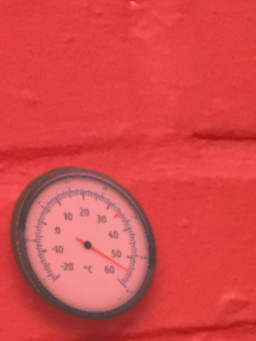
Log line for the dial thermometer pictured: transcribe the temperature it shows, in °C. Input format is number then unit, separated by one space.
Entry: 55 °C
